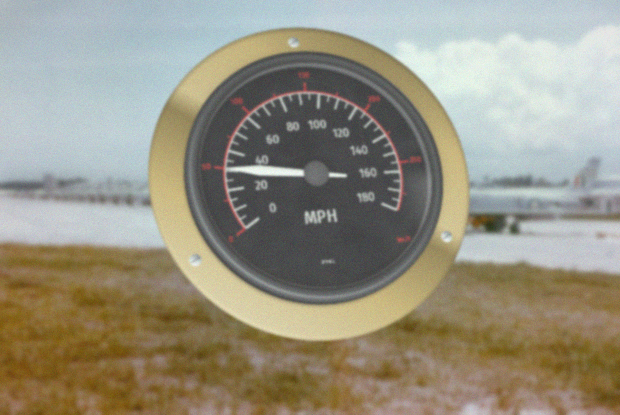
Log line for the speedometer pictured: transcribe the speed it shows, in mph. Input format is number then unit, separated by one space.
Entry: 30 mph
